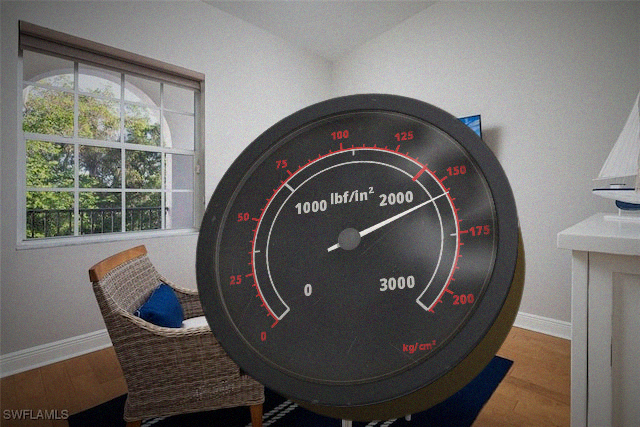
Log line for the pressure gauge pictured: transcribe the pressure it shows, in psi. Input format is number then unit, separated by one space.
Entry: 2250 psi
